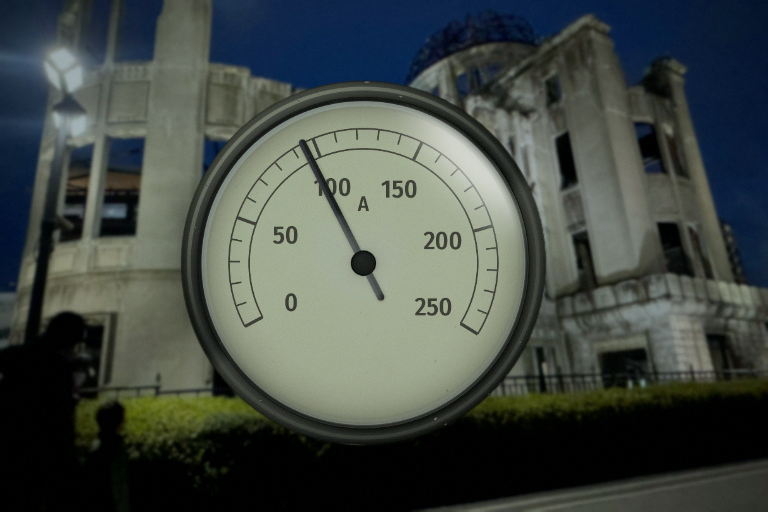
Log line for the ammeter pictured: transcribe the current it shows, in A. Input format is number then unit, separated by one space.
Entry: 95 A
